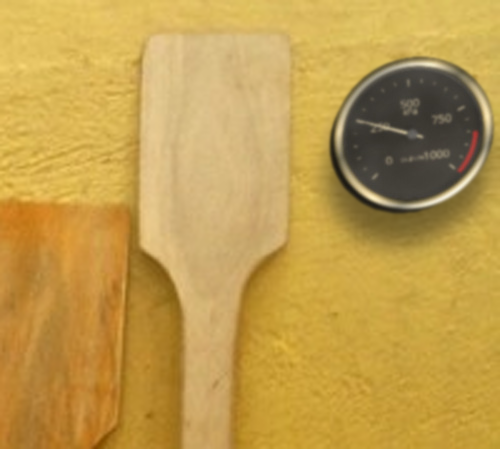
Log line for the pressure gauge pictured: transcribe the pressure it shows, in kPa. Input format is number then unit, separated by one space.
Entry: 250 kPa
